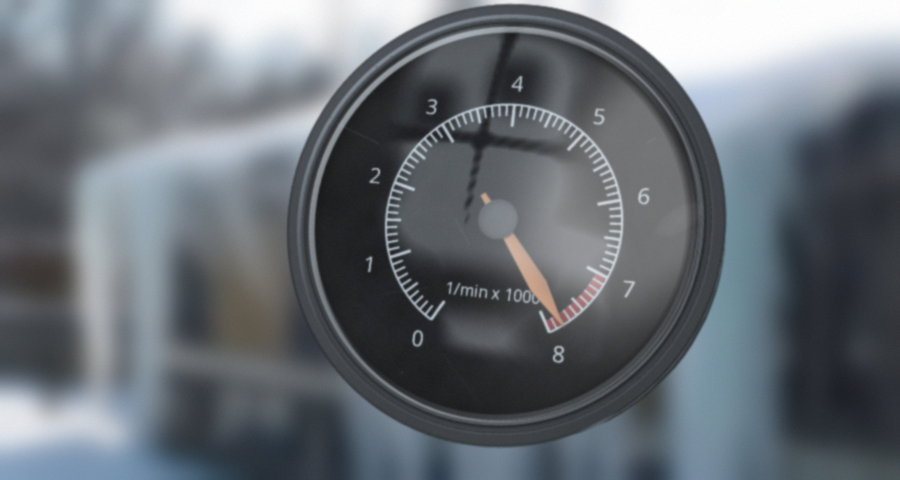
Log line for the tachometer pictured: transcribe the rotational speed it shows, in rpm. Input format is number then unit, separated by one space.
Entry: 7800 rpm
